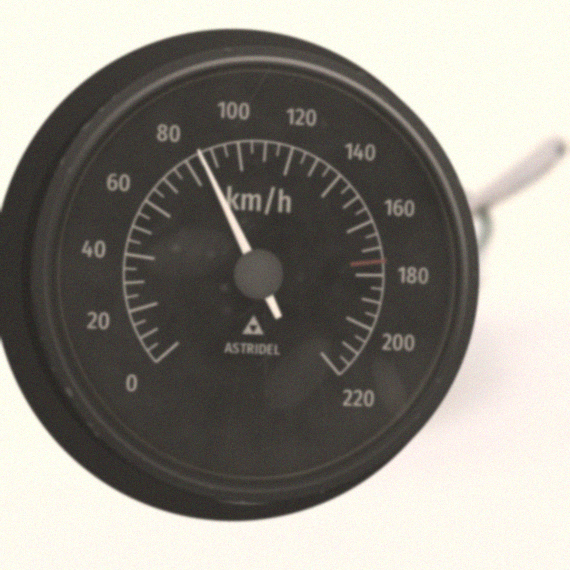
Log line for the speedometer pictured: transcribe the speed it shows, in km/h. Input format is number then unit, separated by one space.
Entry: 85 km/h
